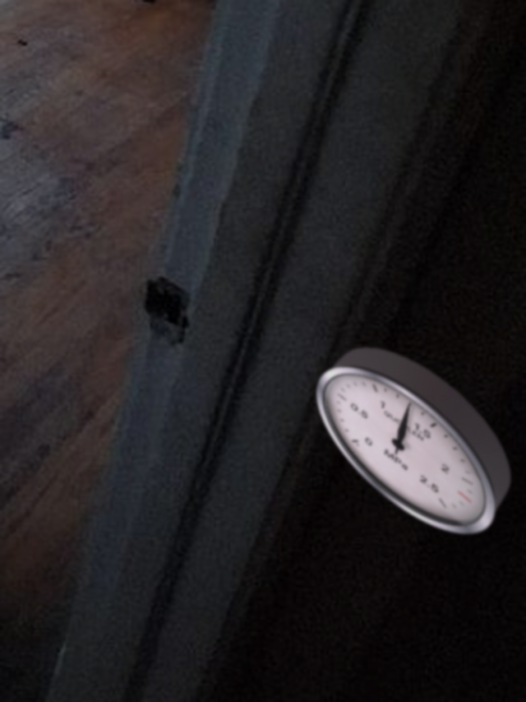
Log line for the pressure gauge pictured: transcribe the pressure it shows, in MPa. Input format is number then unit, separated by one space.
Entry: 1.3 MPa
